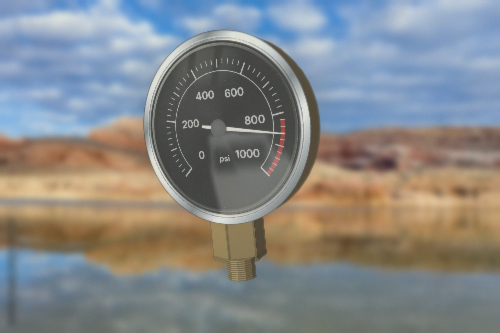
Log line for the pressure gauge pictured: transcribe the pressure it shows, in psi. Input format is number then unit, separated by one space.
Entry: 860 psi
